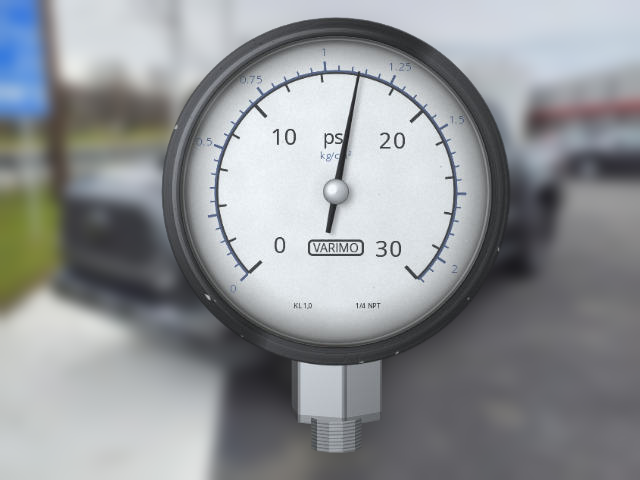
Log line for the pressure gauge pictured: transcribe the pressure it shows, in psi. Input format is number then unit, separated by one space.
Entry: 16 psi
